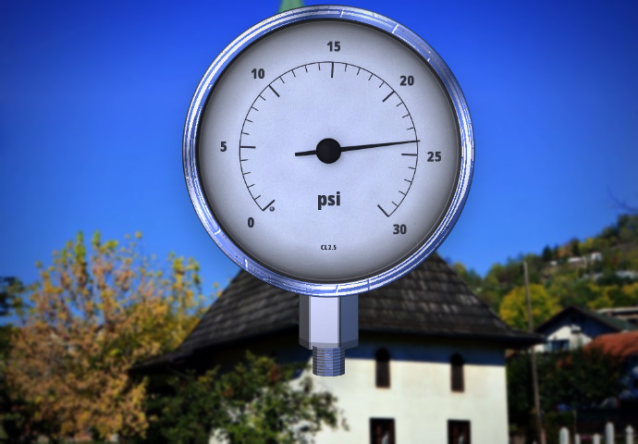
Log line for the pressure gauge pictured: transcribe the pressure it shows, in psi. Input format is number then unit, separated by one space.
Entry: 24 psi
